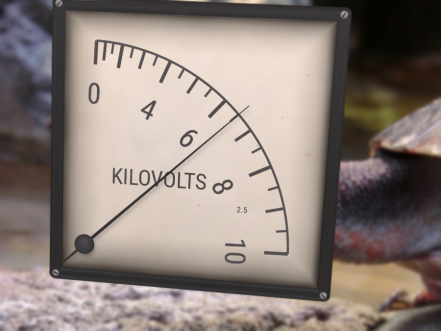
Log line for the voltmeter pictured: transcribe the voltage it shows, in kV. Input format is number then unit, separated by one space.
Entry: 6.5 kV
